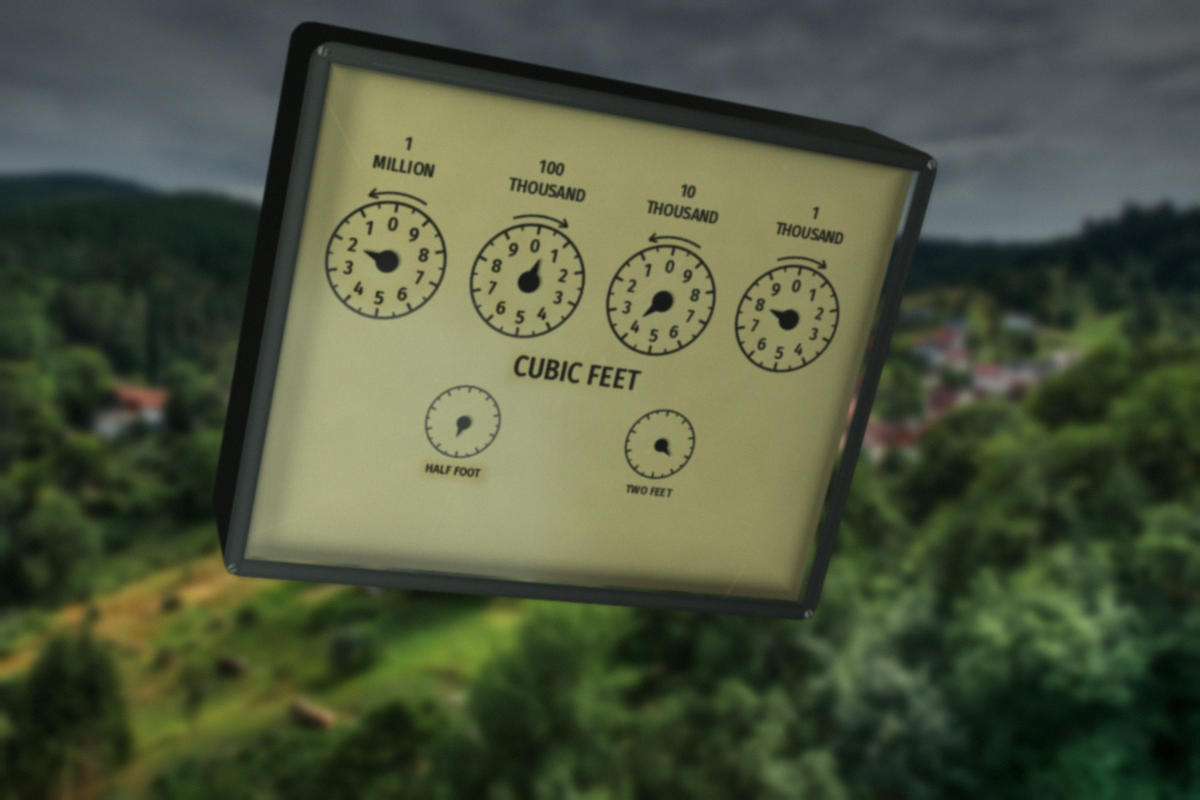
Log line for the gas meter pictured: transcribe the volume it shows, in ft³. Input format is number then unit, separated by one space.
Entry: 203800 ft³
